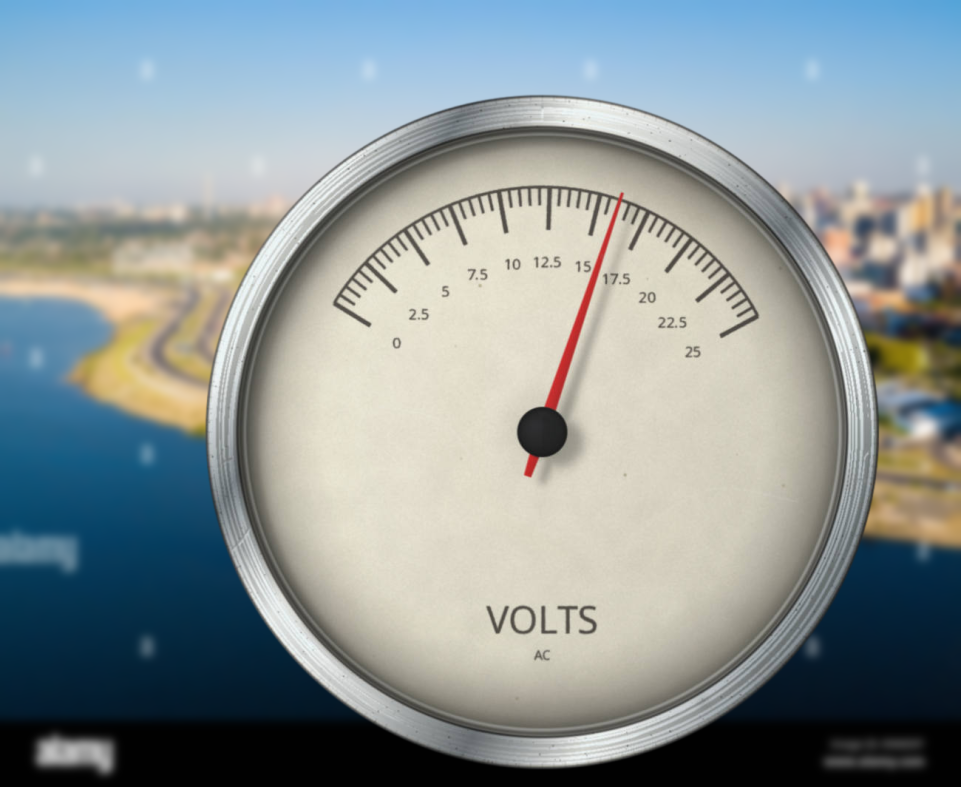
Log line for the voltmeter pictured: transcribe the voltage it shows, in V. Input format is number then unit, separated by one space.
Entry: 16 V
